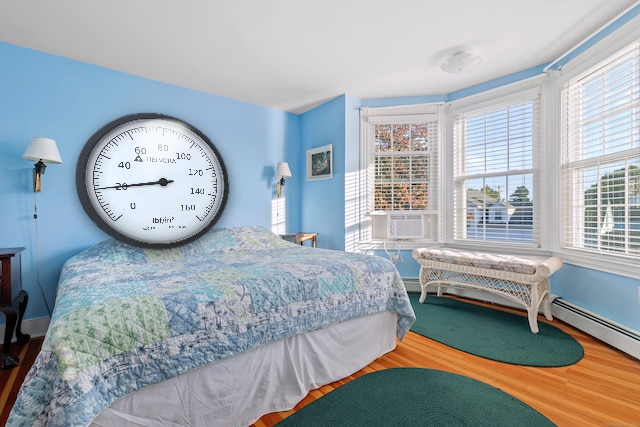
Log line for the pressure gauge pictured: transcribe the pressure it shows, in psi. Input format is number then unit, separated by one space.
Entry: 20 psi
